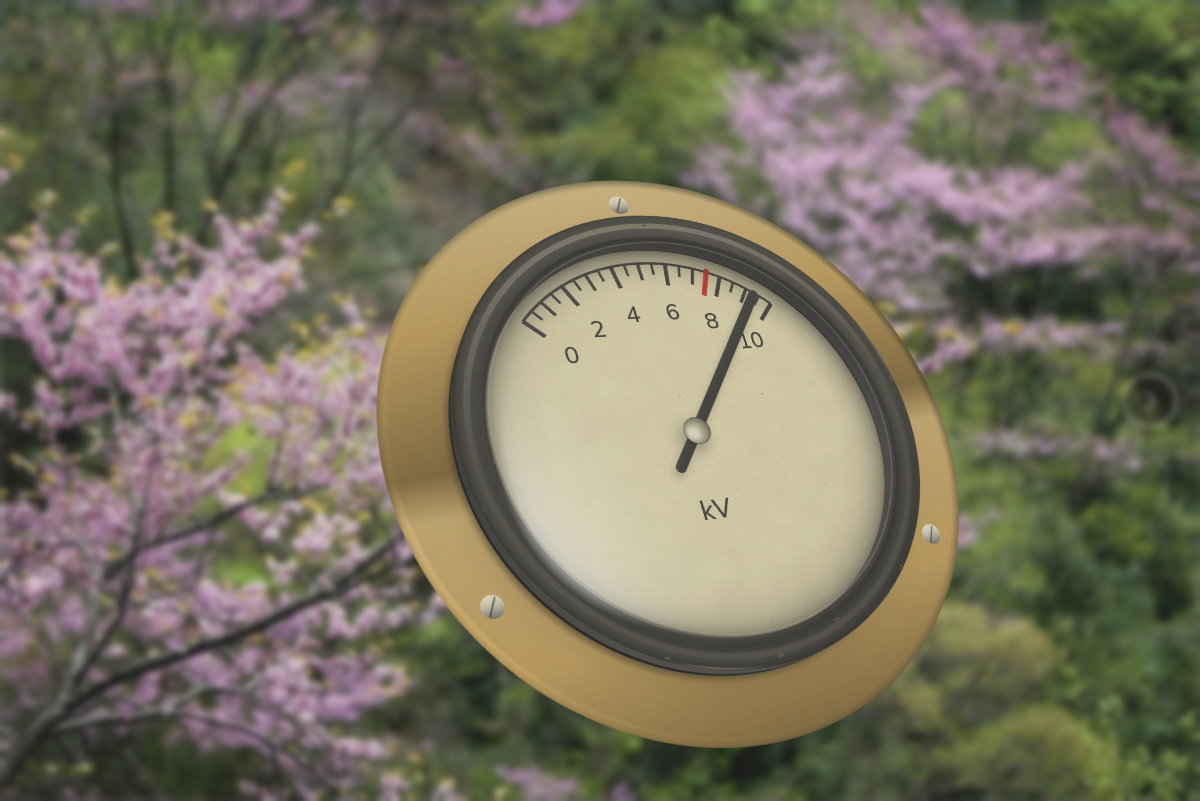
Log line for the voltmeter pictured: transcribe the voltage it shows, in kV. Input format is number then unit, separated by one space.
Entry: 9.25 kV
